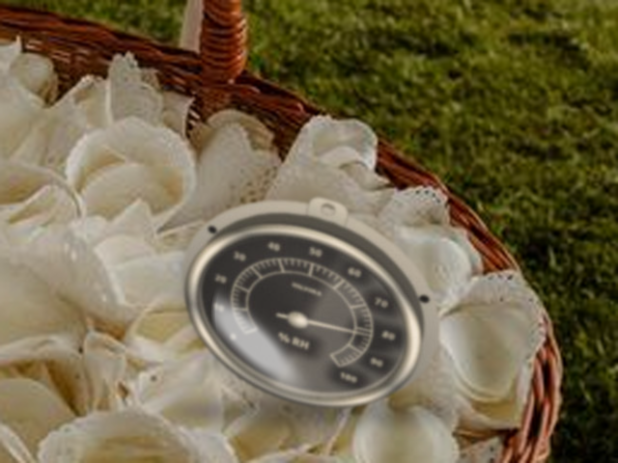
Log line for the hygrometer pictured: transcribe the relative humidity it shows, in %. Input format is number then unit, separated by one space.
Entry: 80 %
